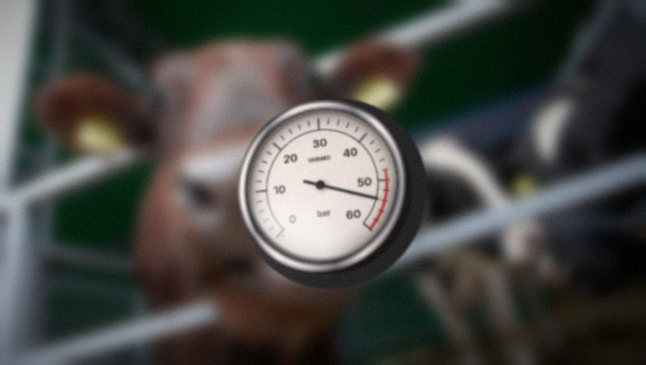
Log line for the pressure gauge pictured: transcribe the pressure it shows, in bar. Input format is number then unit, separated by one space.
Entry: 54 bar
